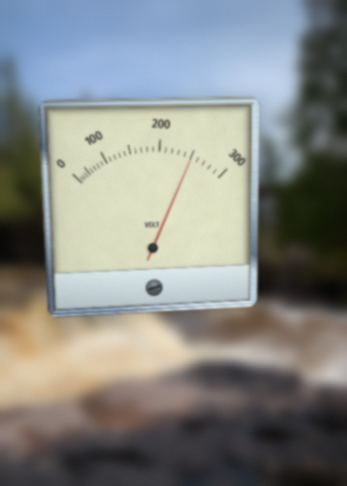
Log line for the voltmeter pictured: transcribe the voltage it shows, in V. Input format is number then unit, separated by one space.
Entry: 250 V
